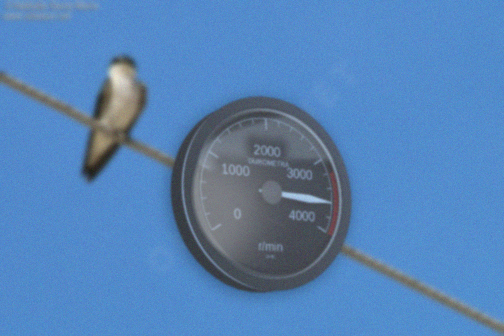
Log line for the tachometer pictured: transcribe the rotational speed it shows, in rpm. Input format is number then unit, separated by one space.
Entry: 3600 rpm
